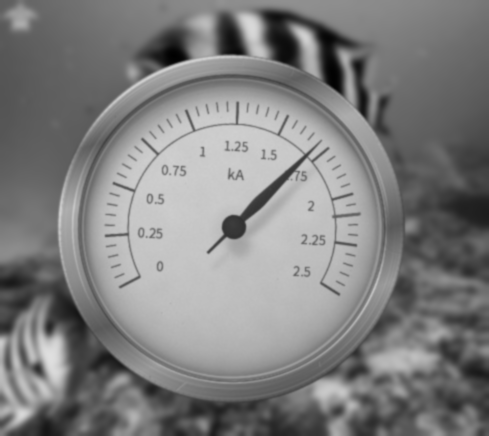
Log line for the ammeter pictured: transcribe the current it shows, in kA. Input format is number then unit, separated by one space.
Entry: 1.7 kA
